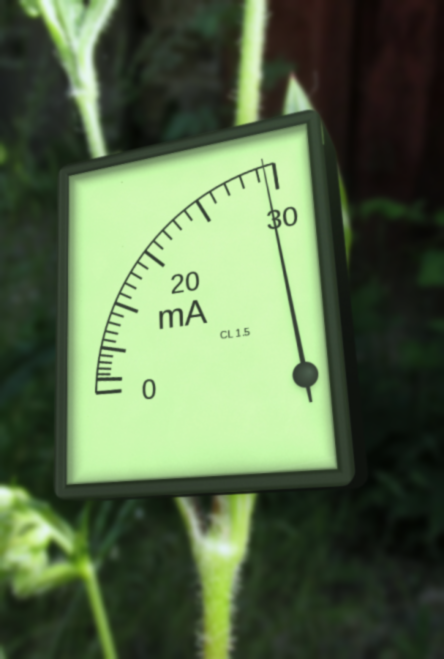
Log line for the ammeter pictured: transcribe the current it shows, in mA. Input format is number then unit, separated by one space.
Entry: 29.5 mA
